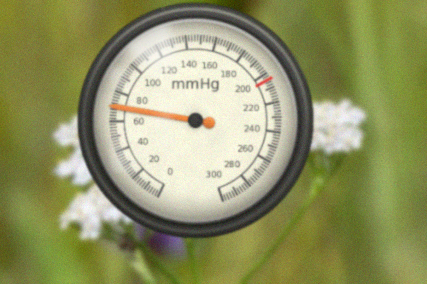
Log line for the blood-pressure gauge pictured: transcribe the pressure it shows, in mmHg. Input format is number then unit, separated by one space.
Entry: 70 mmHg
